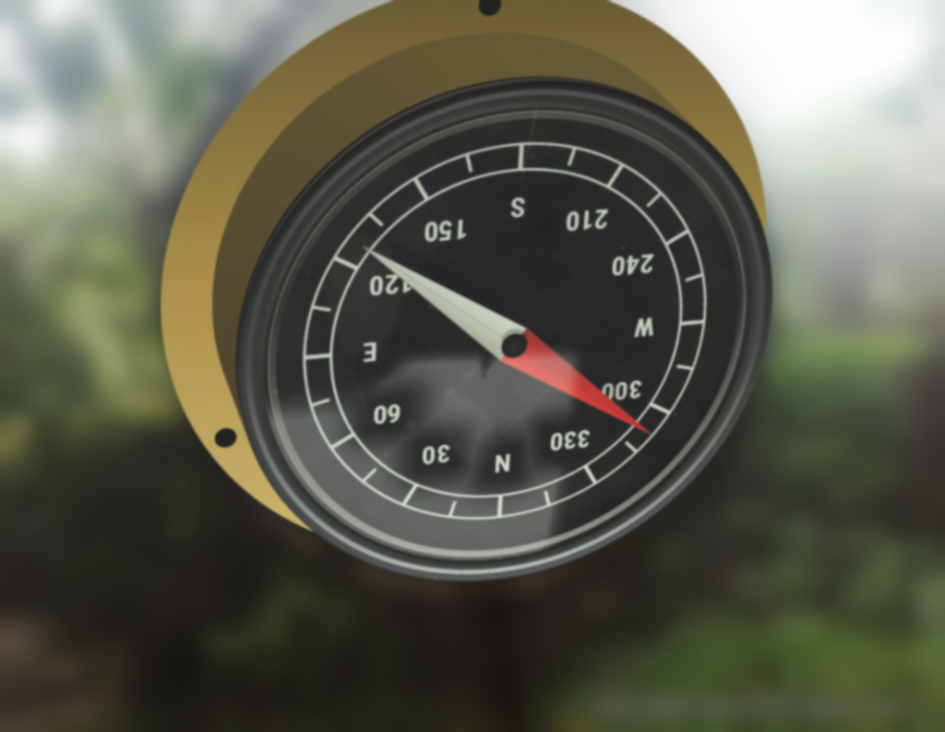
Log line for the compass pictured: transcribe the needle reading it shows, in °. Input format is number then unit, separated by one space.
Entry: 307.5 °
